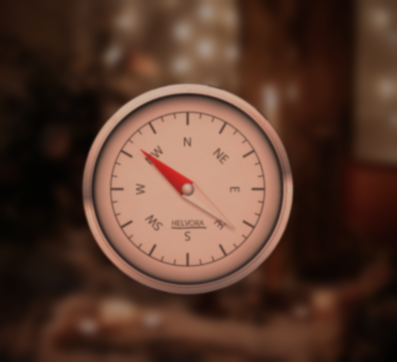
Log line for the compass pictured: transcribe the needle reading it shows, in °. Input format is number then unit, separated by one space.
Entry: 310 °
